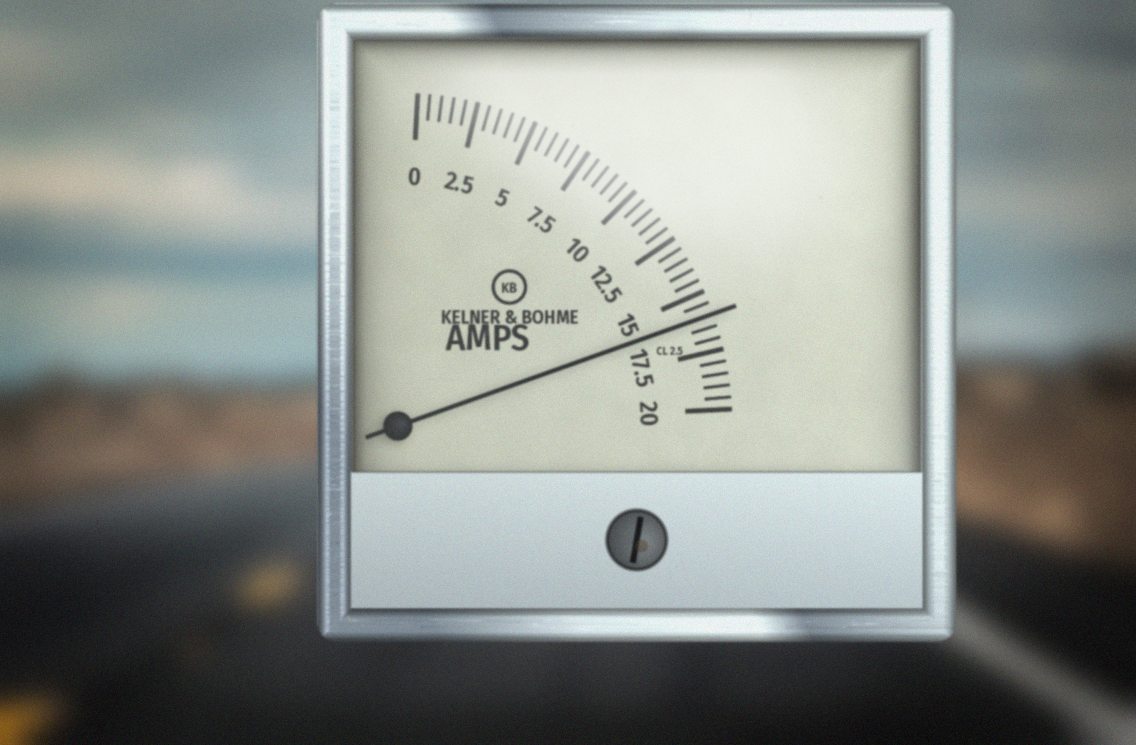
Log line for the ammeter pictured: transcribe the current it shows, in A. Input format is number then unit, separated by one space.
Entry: 16 A
